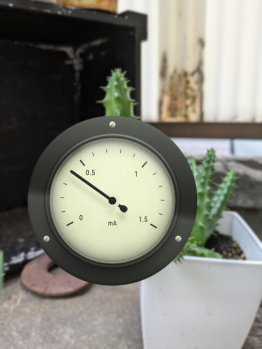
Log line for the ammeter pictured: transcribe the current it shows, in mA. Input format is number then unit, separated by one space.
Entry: 0.4 mA
